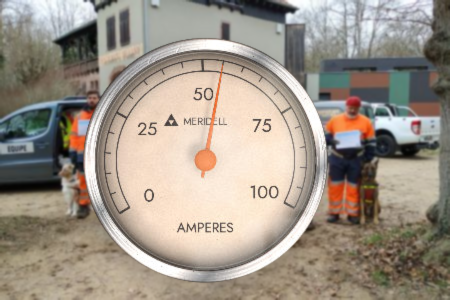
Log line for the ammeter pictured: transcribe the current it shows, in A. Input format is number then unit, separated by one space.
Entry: 55 A
